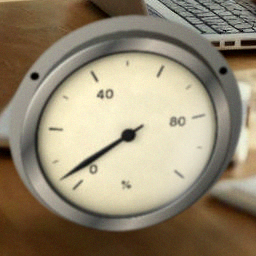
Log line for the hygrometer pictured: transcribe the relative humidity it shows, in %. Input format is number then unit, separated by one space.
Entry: 5 %
